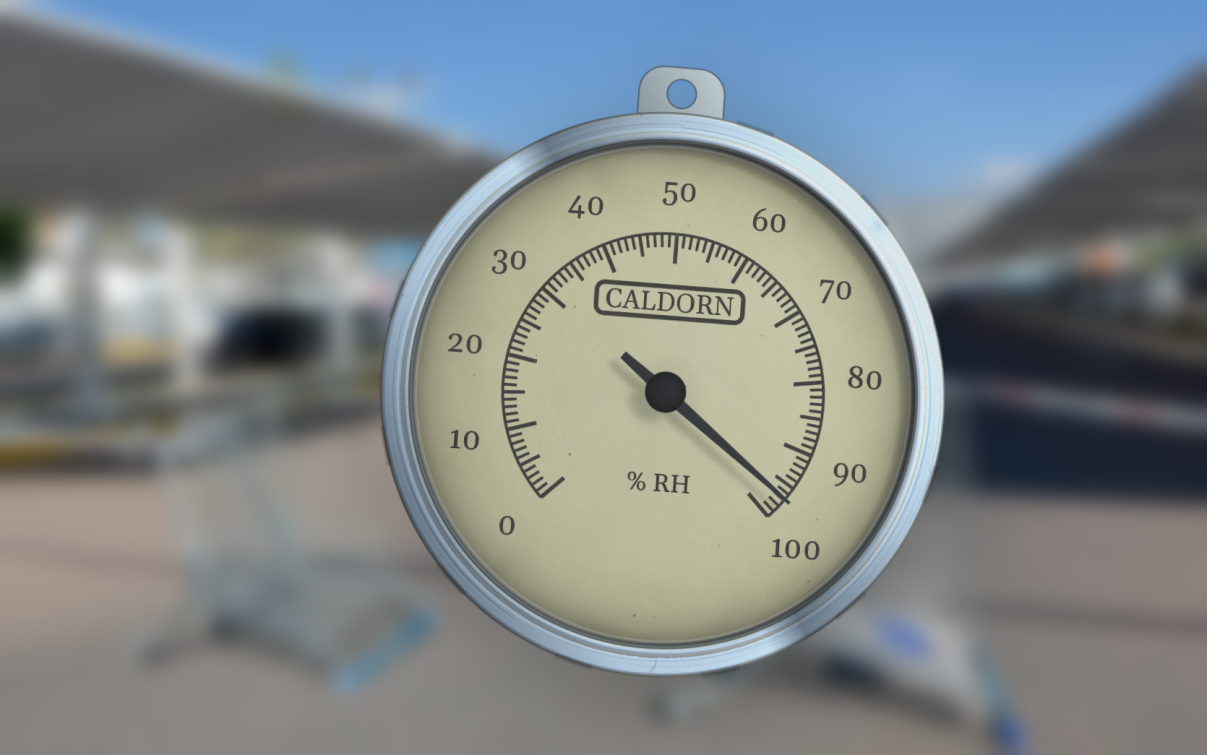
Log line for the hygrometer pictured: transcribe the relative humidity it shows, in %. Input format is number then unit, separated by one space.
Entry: 97 %
